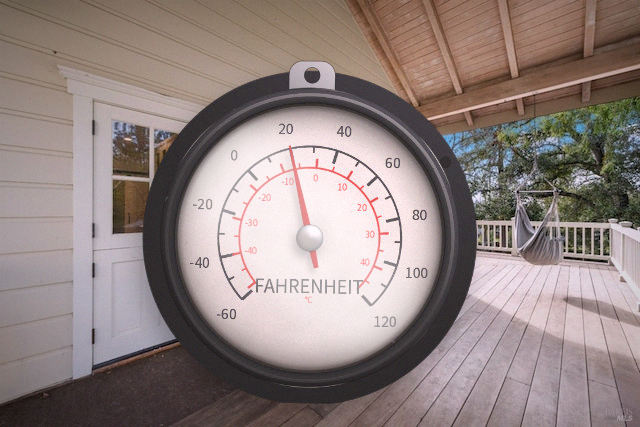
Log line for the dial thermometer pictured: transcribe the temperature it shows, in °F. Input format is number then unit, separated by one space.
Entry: 20 °F
